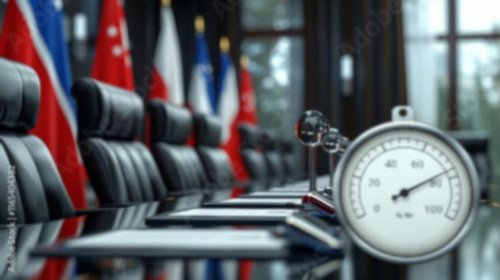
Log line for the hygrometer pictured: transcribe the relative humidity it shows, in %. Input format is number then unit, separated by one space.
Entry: 76 %
